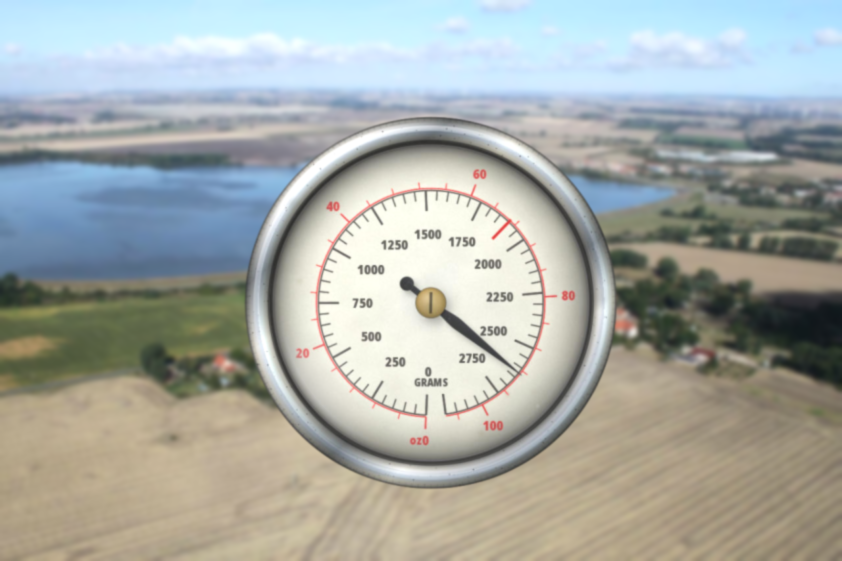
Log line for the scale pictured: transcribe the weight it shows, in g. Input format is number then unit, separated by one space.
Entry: 2625 g
